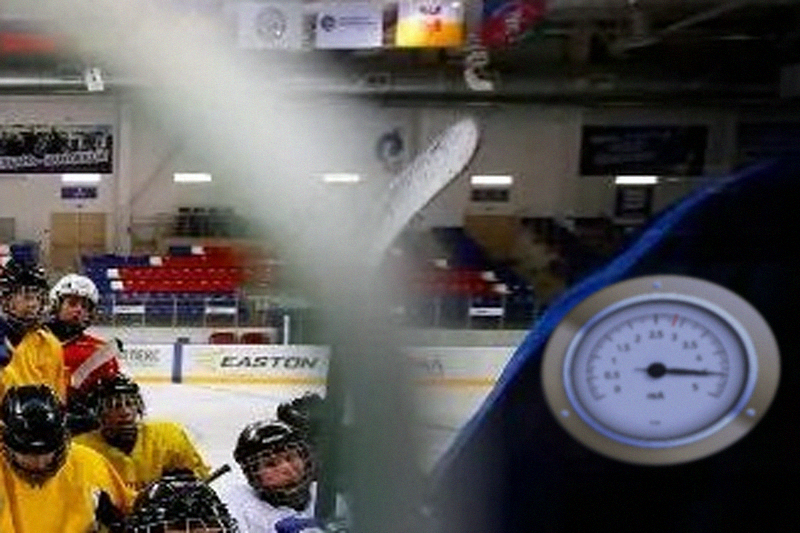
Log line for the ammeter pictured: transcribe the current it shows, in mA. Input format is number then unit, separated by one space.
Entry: 4.5 mA
